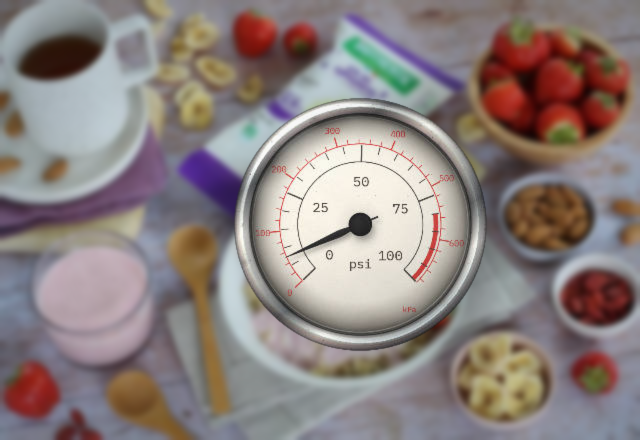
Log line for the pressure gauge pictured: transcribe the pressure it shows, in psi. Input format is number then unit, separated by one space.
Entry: 7.5 psi
